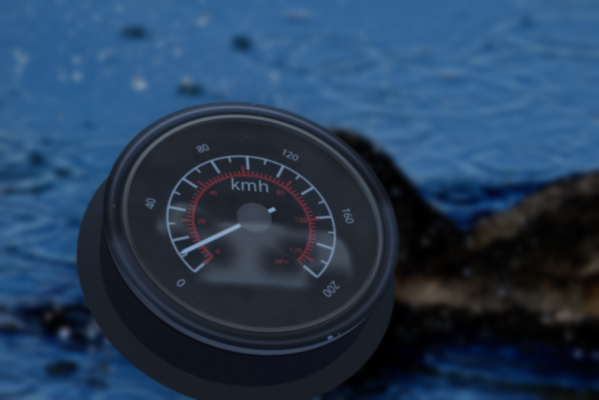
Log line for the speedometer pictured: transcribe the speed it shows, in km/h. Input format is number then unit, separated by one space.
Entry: 10 km/h
